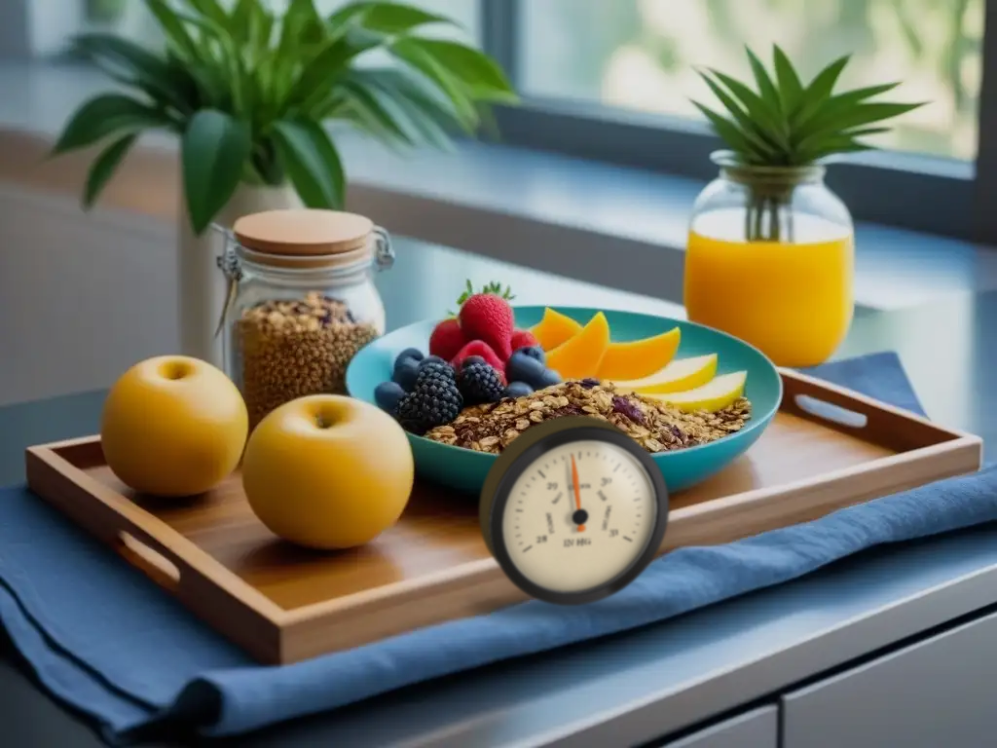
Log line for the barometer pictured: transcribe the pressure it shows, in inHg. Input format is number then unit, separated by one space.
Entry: 29.4 inHg
